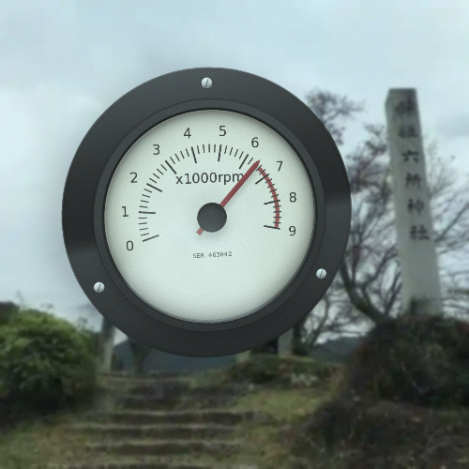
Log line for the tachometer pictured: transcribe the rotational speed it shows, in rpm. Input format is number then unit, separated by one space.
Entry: 6400 rpm
